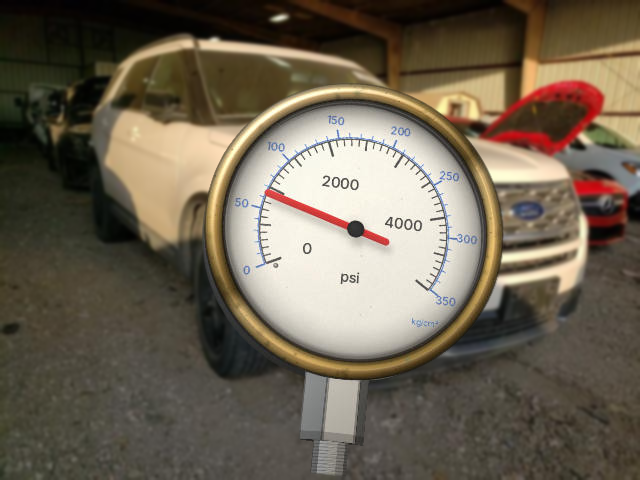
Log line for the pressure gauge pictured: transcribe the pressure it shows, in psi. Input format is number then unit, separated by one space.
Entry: 900 psi
